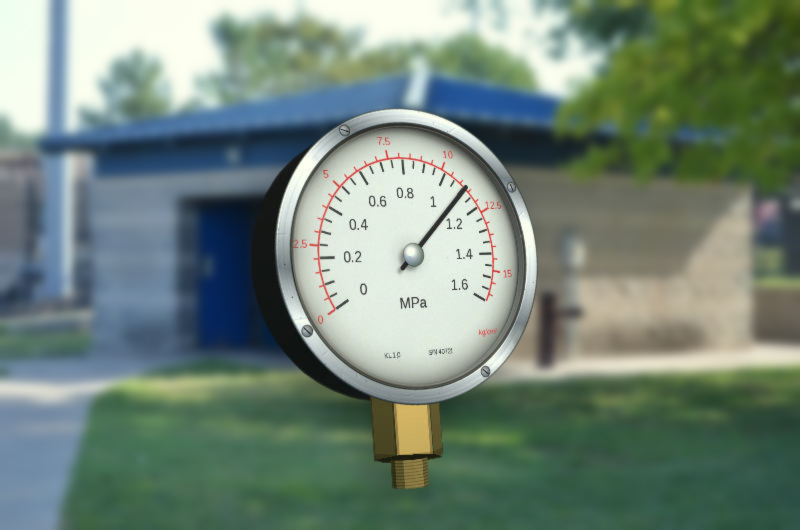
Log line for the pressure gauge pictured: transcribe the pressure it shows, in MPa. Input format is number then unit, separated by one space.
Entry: 1.1 MPa
